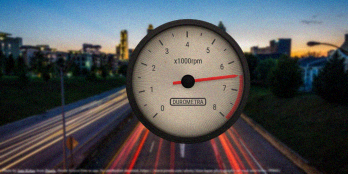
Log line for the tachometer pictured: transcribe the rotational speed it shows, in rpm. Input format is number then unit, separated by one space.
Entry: 6500 rpm
